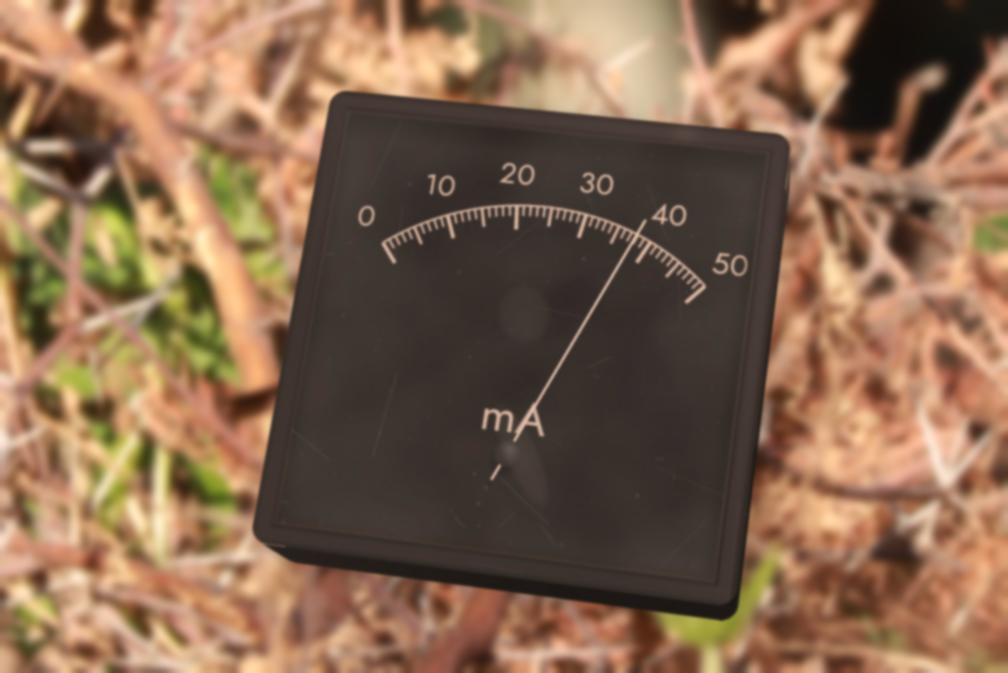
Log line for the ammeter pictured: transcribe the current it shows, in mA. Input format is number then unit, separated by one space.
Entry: 38 mA
